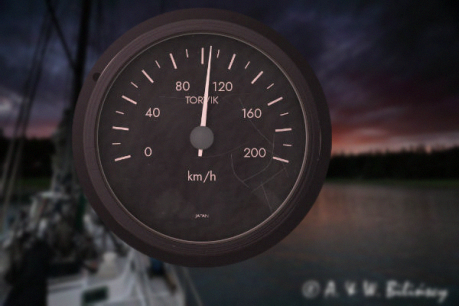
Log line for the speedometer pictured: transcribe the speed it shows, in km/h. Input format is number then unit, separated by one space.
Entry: 105 km/h
